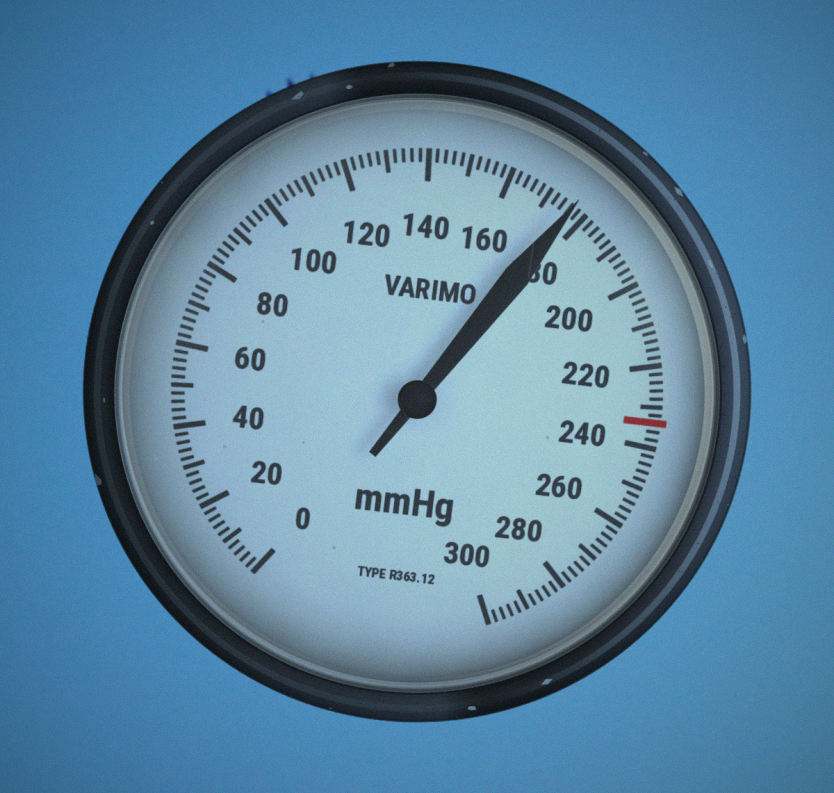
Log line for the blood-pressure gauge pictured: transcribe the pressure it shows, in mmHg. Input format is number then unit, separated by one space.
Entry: 176 mmHg
